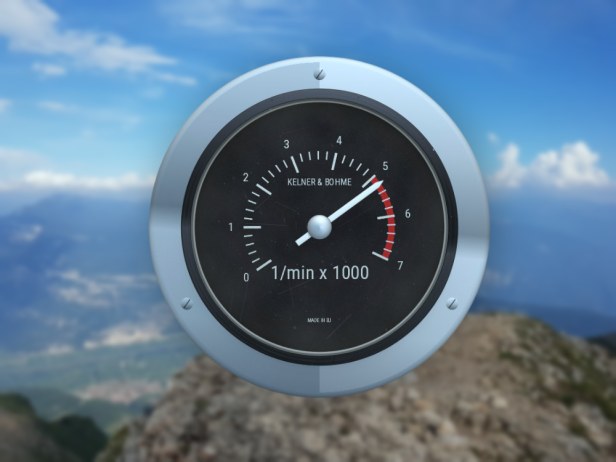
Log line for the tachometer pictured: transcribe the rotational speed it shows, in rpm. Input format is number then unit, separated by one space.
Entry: 5200 rpm
